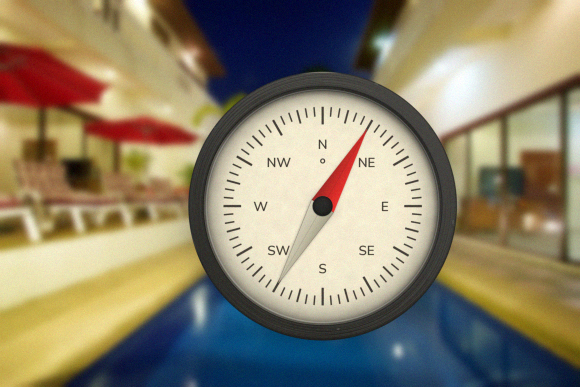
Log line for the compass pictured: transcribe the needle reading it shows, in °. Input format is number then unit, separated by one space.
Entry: 30 °
